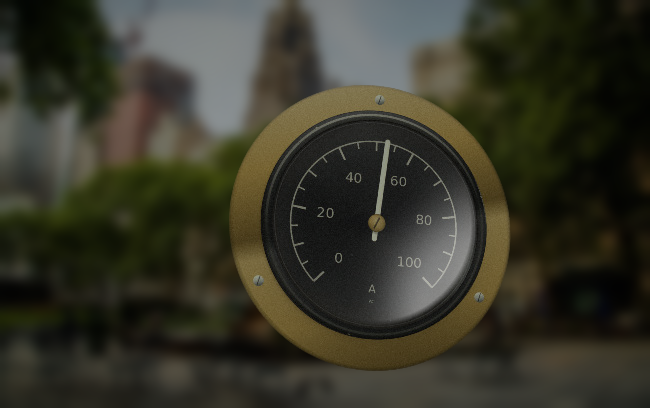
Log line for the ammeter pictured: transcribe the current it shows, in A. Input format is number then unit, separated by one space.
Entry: 52.5 A
